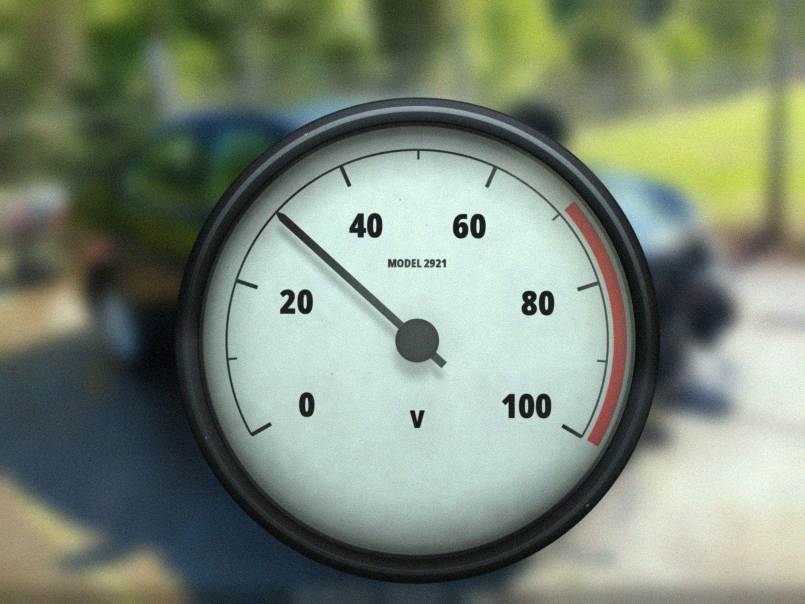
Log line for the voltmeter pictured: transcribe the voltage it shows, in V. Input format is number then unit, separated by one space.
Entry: 30 V
